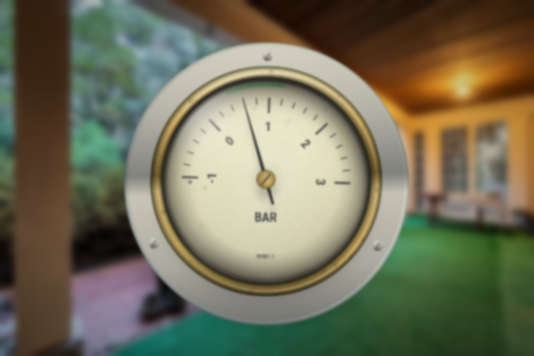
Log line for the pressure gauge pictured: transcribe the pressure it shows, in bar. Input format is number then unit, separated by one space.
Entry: 0.6 bar
